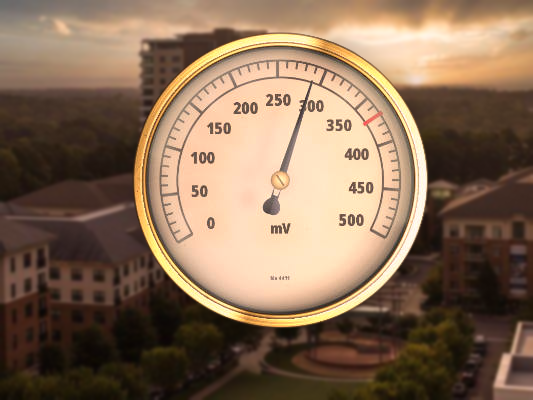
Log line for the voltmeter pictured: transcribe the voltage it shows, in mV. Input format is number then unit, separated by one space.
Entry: 290 mV
